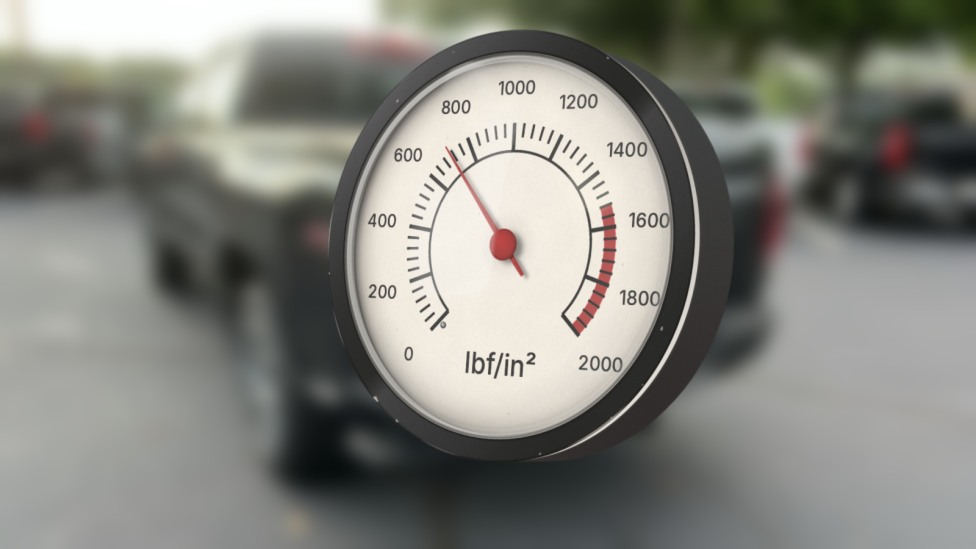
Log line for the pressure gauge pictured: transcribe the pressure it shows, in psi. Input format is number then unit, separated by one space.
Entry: 720 psi
